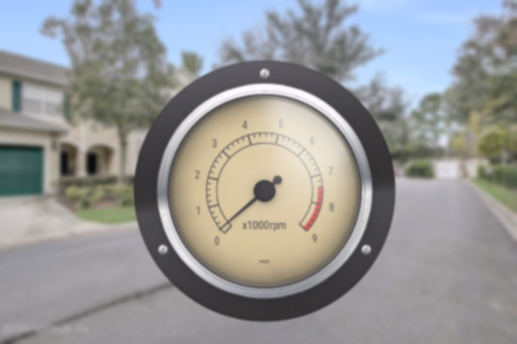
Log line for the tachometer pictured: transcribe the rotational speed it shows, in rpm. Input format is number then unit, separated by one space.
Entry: 200 rpm
